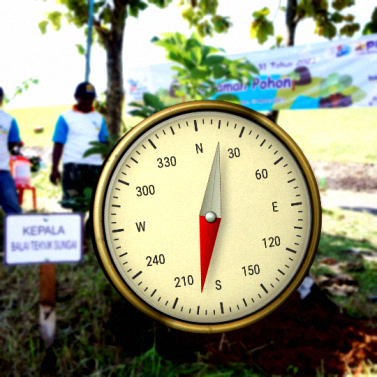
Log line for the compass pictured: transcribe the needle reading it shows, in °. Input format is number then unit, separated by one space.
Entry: 195 °
